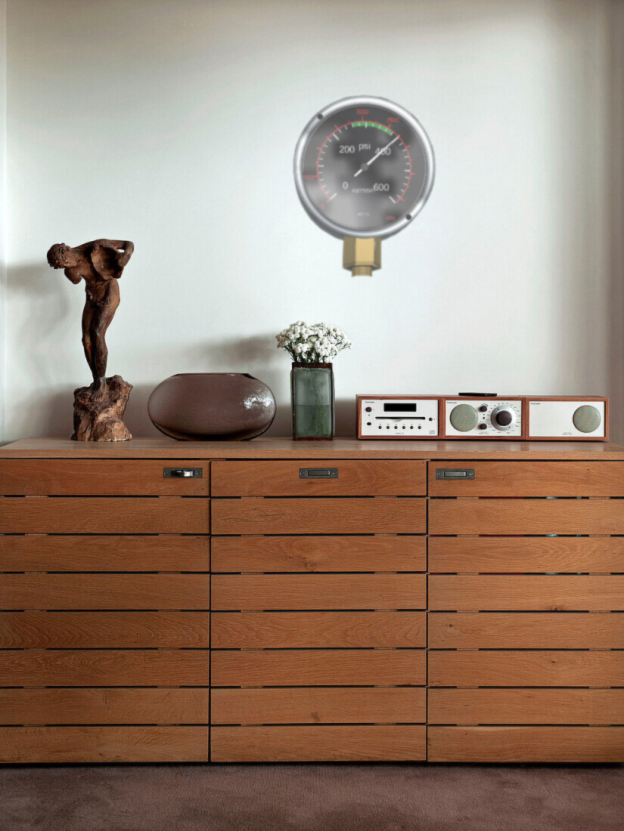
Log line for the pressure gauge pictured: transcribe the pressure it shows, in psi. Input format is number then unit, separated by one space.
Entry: 400 psi
